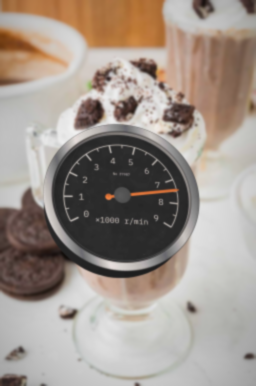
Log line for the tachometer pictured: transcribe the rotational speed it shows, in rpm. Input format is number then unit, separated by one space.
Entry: 7500 rpm
